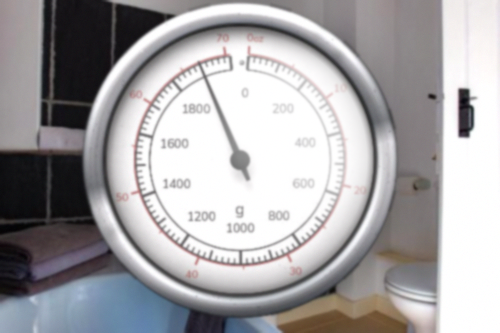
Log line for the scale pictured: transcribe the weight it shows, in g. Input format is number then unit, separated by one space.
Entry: 1900 g
